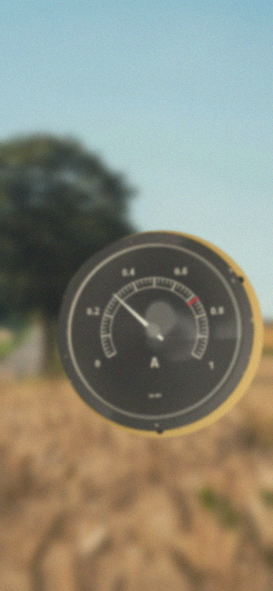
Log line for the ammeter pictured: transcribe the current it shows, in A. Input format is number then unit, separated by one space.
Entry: 0.3 A
